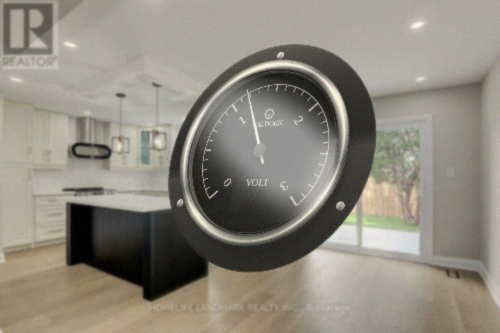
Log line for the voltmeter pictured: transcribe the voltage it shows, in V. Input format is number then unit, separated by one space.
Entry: 1.2 V
